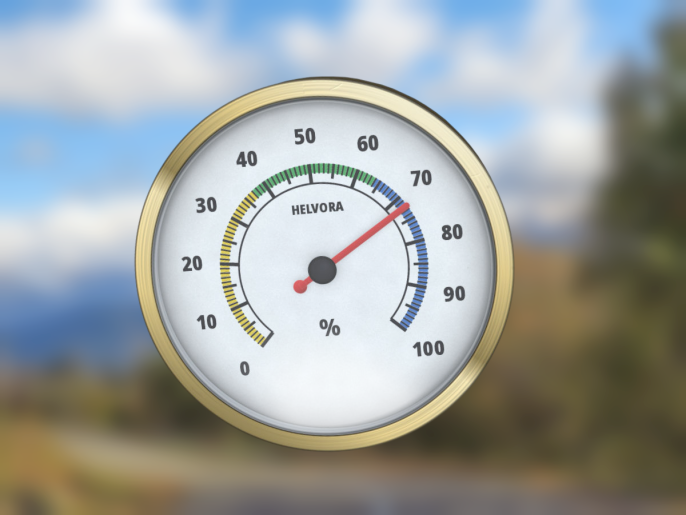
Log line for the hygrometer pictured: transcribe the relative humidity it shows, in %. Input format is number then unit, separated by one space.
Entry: 72 %
